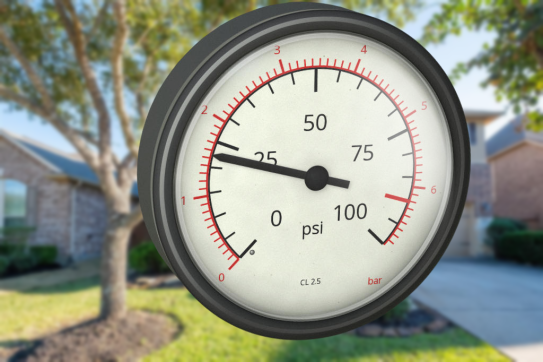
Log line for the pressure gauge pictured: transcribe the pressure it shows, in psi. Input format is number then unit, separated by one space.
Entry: 22.5 psi
